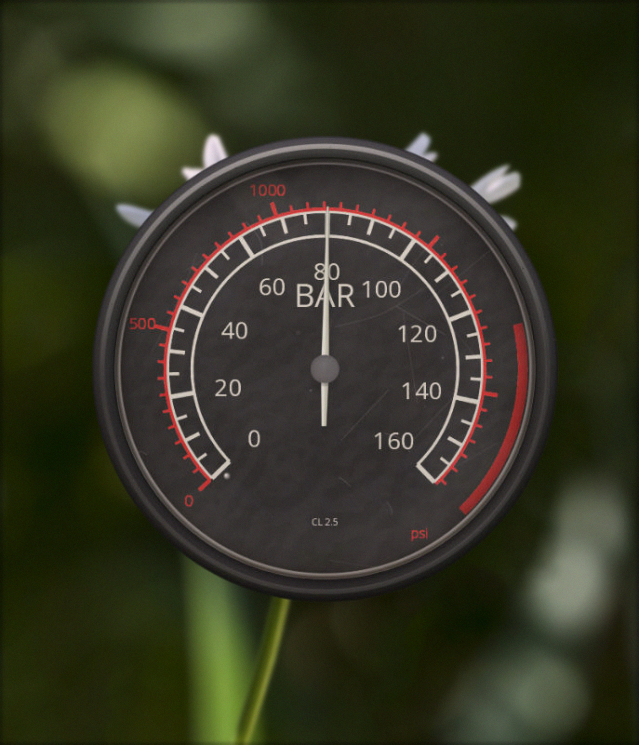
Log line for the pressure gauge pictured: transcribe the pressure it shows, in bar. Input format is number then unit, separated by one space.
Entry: 80 bar
